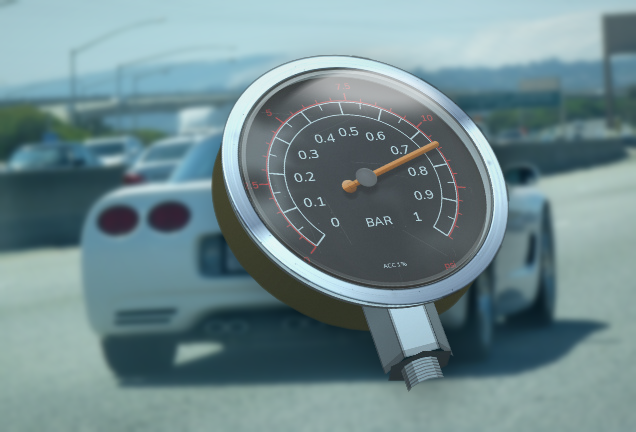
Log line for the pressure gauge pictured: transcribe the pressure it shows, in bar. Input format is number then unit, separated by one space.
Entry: 0.75 bar
